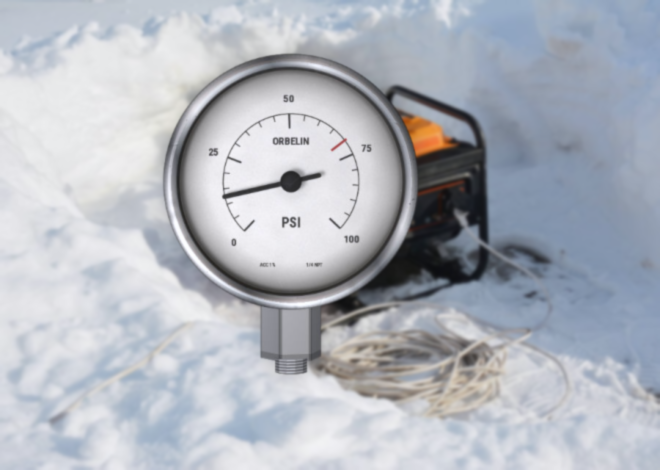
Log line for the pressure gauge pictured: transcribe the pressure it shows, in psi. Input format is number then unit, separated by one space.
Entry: 12.5 psi
